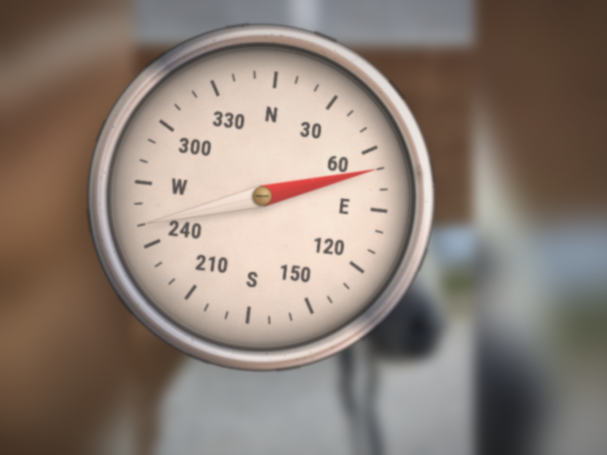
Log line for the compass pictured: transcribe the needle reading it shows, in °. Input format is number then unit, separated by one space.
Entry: 70 °
